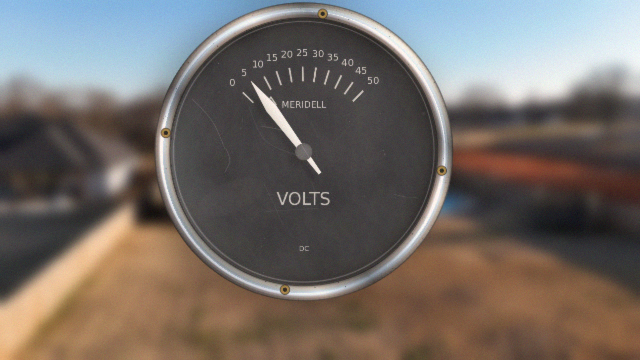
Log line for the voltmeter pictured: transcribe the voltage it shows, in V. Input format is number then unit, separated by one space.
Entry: 5 V
